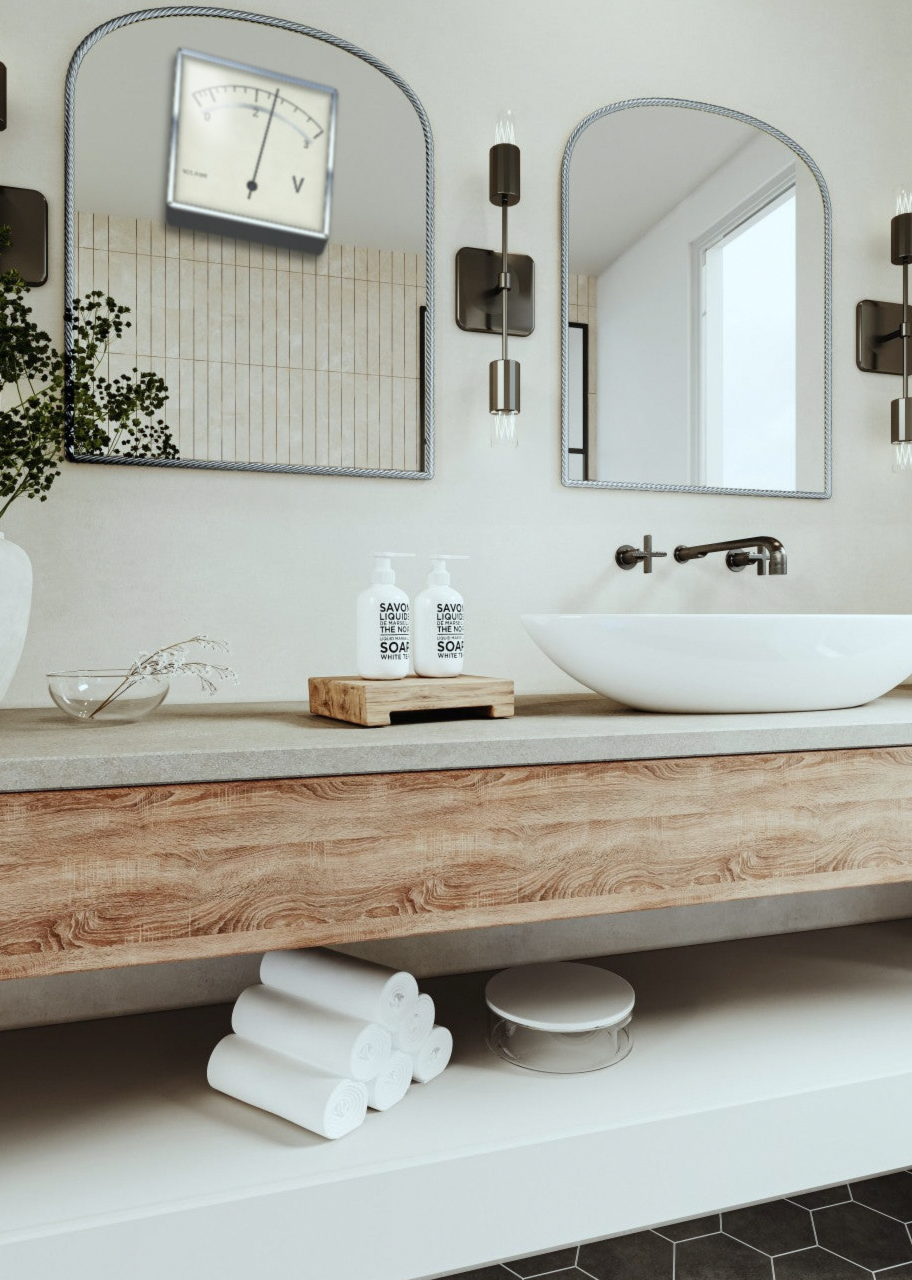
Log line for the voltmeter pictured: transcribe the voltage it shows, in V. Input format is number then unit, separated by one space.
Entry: 2.3 V
